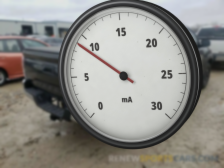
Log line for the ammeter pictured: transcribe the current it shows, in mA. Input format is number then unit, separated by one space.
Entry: 9 mA
